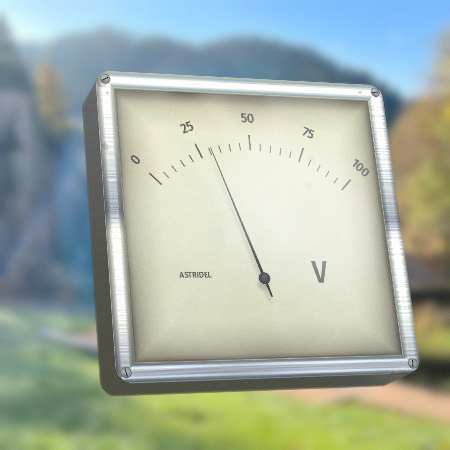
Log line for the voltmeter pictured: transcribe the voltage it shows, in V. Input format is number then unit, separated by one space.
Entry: 30 V
